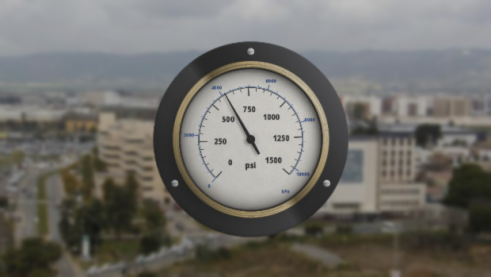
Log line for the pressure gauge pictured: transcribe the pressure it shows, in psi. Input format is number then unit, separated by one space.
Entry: 600 psi
